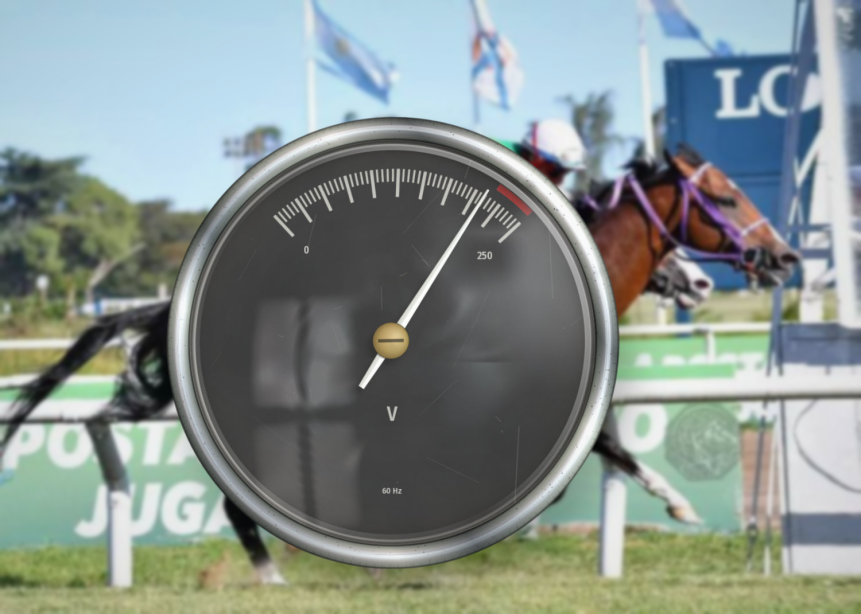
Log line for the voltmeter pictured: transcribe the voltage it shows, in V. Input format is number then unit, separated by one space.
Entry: 210 V
